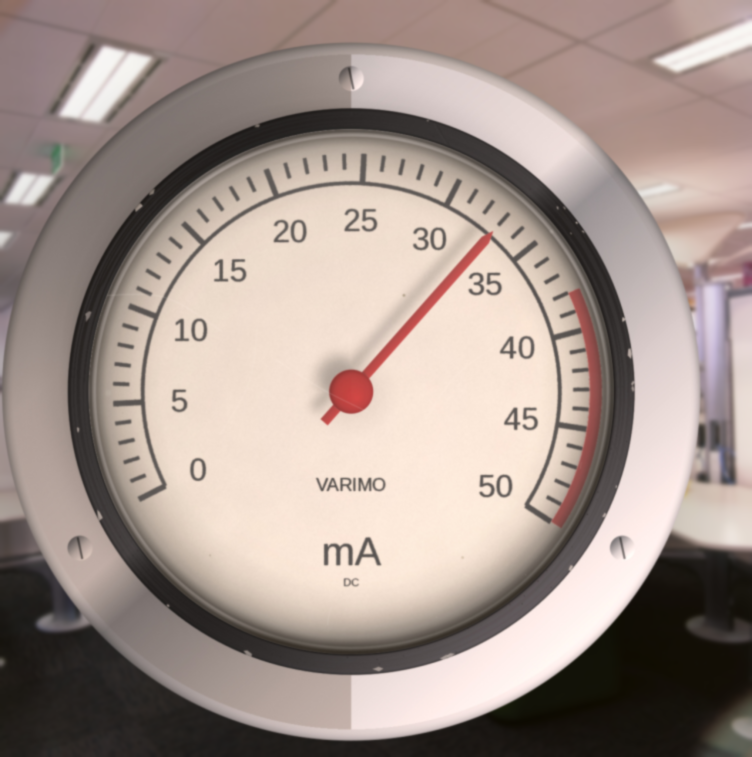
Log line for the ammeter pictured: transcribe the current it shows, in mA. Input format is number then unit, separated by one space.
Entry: 33 mA
